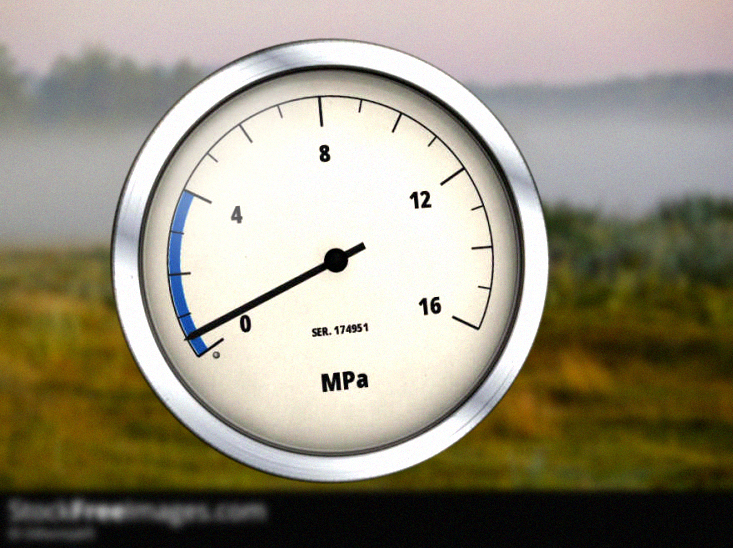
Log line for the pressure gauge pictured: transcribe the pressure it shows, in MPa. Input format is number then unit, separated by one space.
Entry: 0.5 MPa
